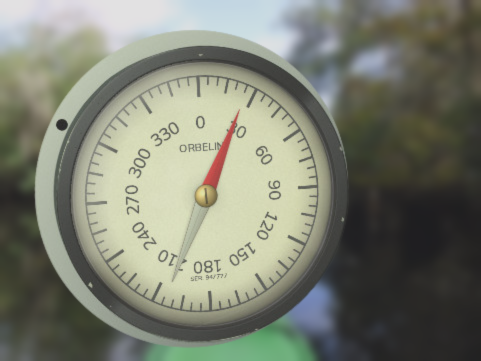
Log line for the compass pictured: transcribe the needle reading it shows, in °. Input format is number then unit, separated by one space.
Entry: 25 °
